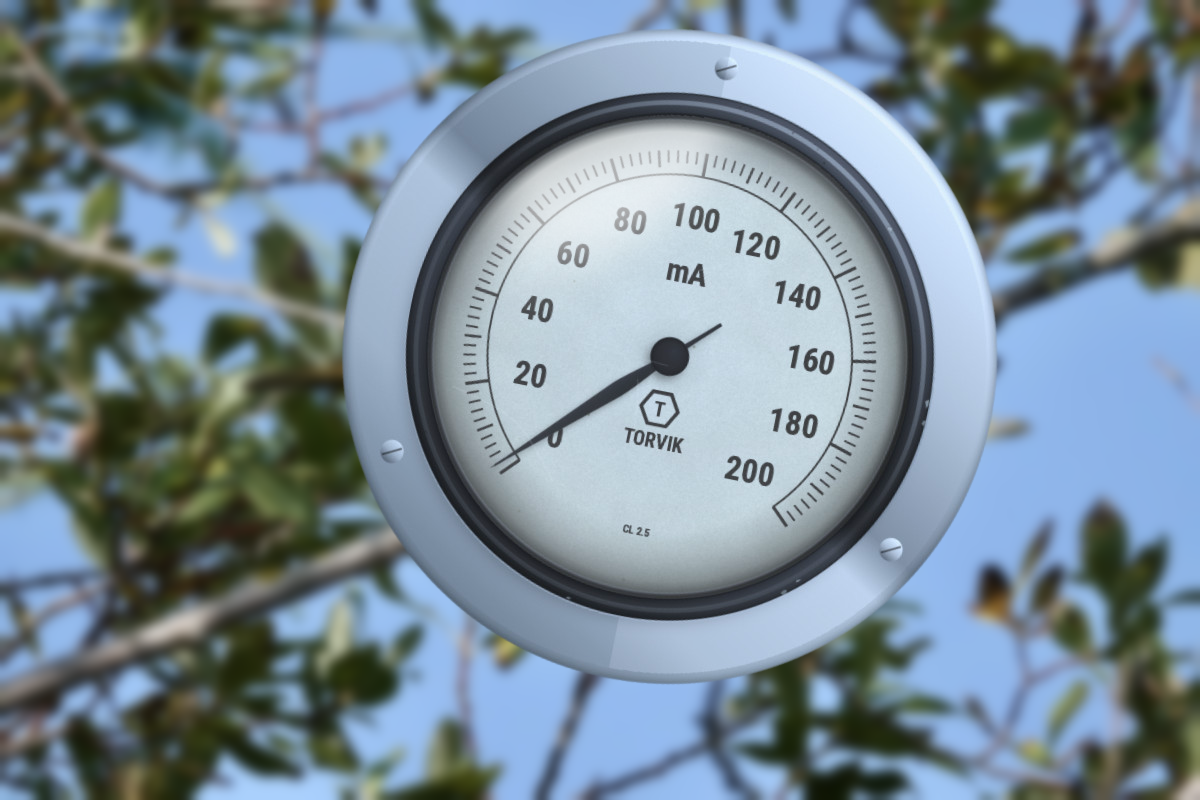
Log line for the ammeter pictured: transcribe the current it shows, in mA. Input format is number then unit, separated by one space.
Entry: 2 mA
